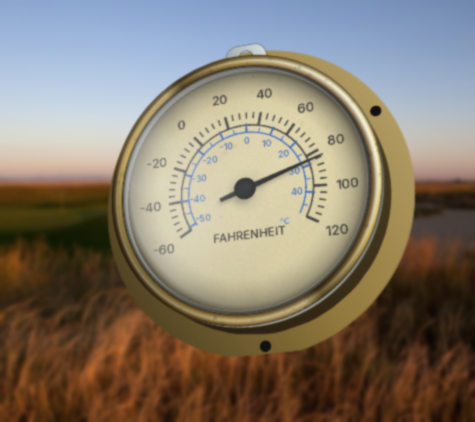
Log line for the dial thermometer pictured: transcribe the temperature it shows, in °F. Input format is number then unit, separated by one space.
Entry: 84 °F
